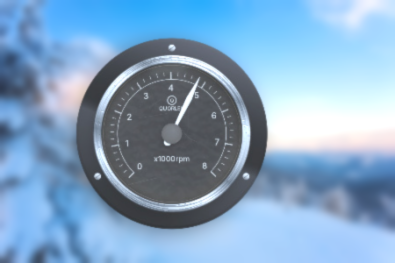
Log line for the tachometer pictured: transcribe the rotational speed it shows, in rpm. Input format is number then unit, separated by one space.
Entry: 4800 rpm
